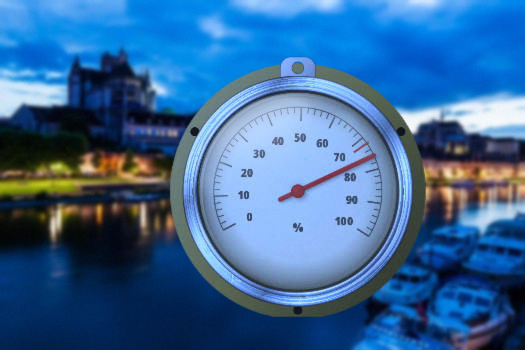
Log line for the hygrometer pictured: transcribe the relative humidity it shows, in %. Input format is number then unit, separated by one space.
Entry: 76 %
